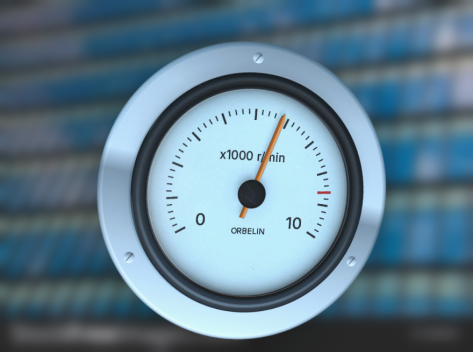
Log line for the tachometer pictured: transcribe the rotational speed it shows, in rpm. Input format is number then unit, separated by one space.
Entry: 5800 rpm
